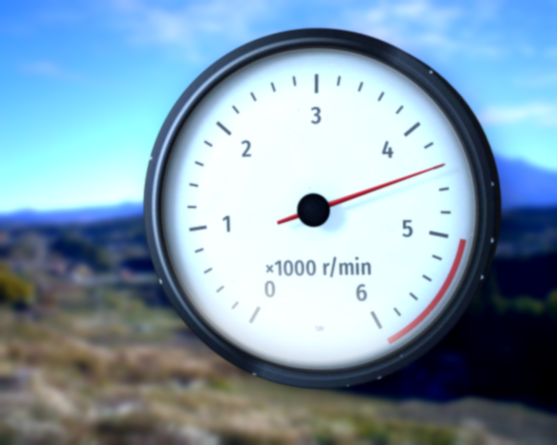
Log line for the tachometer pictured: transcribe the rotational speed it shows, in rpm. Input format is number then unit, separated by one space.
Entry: 4400 rpm
